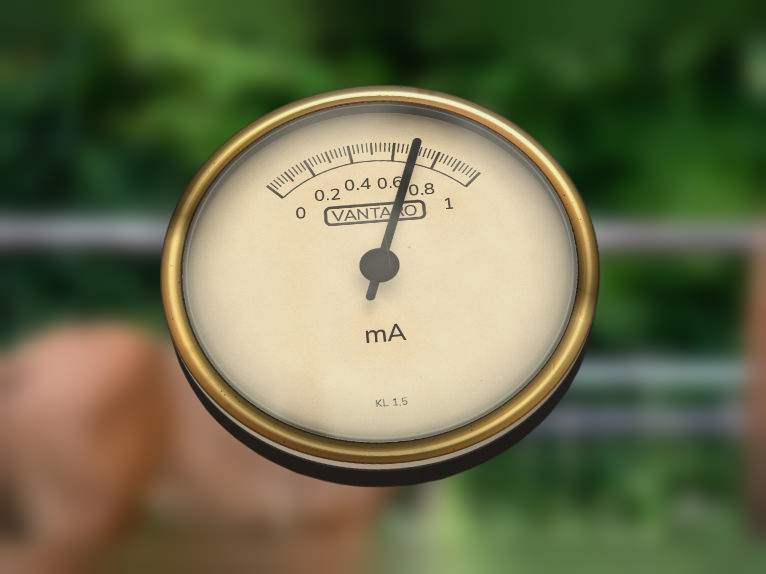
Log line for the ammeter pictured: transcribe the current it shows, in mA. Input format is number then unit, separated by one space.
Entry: 0.7 mA
